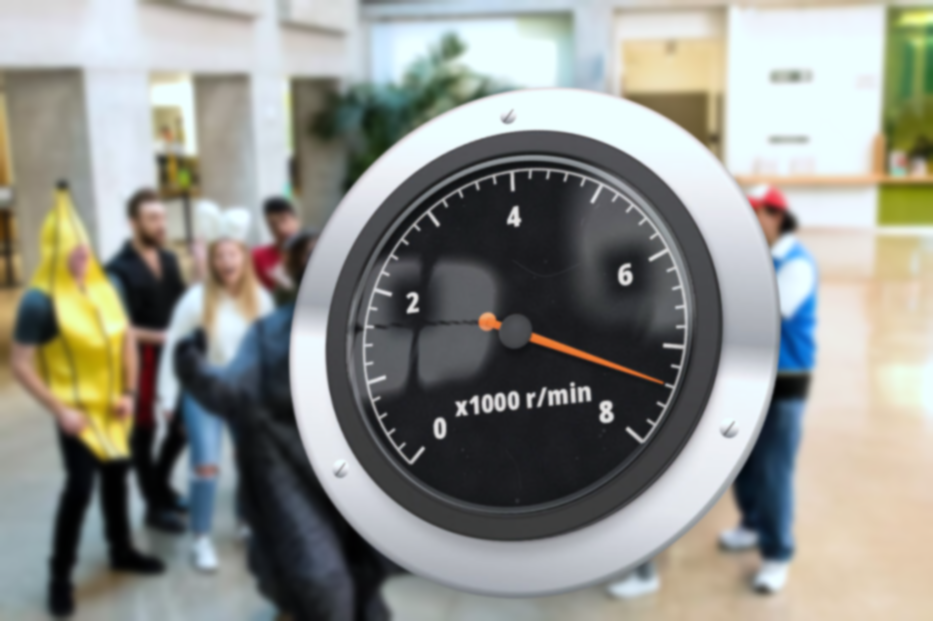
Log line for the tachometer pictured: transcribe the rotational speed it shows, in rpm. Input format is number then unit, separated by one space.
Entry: 7400 rpm
